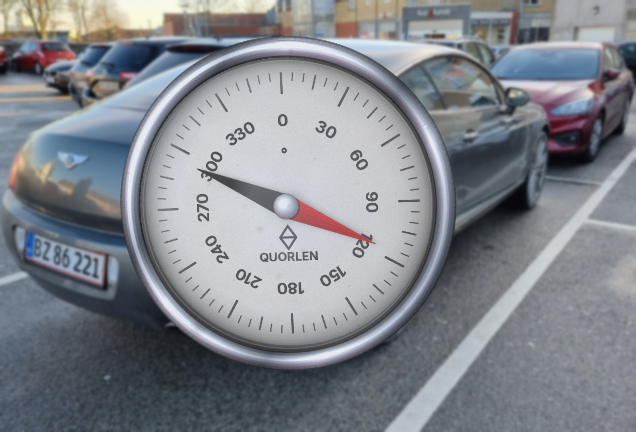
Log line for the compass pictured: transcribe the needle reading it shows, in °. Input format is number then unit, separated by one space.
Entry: 115 °
